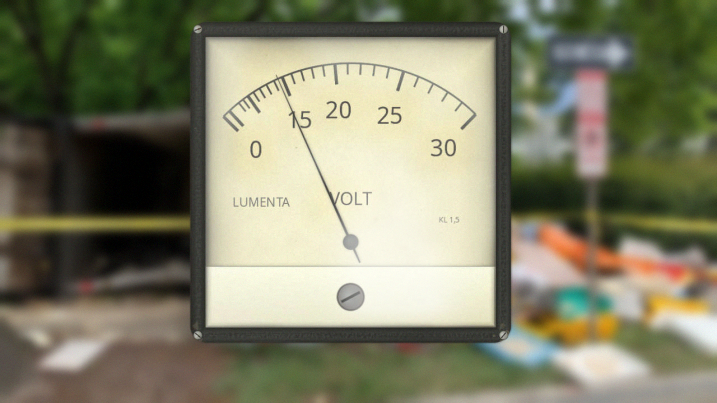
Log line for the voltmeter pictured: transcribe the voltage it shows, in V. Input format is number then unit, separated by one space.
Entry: 14.5 V
